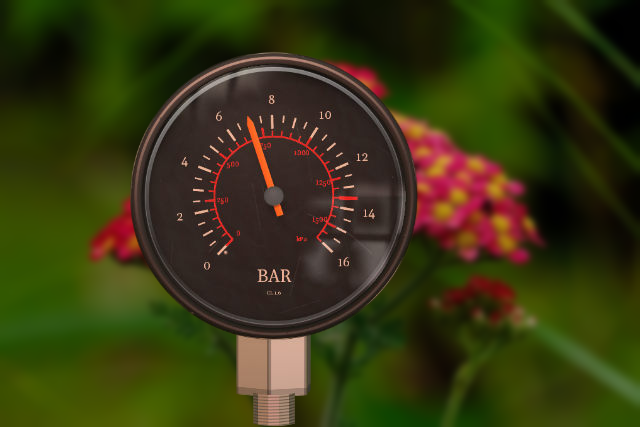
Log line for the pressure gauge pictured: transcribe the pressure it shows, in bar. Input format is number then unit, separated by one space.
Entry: 7 bar
